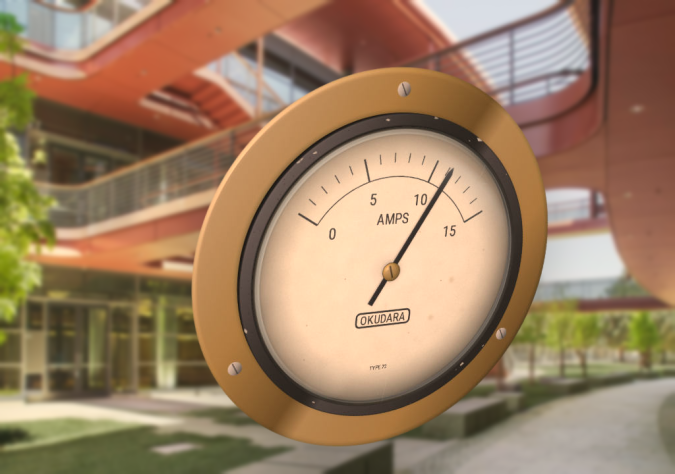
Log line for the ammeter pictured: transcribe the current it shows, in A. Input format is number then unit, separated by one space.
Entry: 11 A
